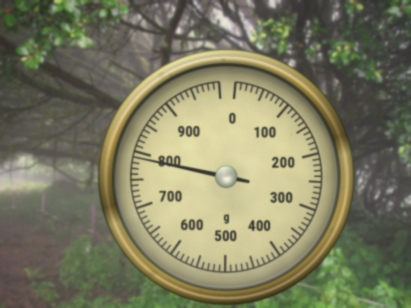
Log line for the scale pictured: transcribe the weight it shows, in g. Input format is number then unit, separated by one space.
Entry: 790 g
